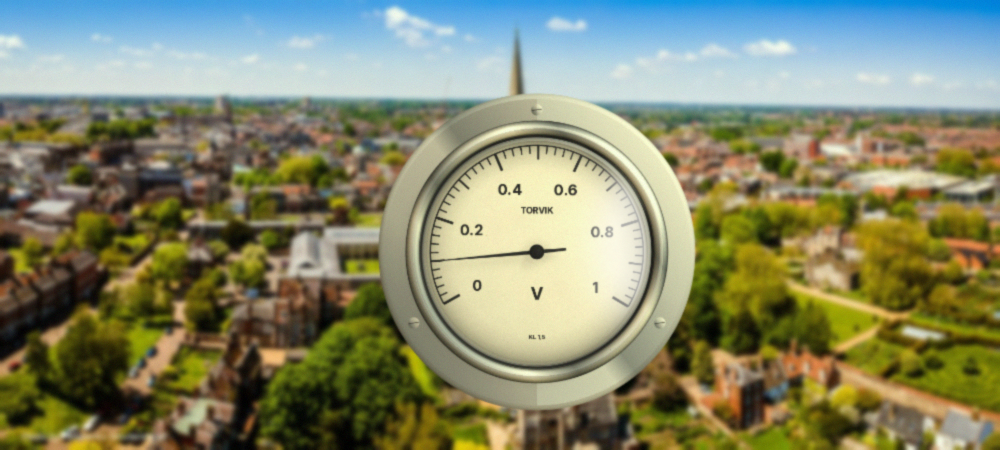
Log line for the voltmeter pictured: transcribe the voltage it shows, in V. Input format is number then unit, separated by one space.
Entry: 0.1 V
